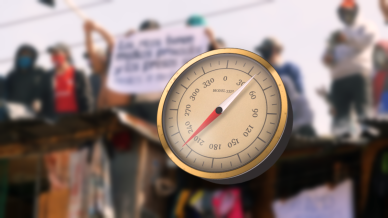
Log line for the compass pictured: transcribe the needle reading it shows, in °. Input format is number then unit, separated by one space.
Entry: 220 °
